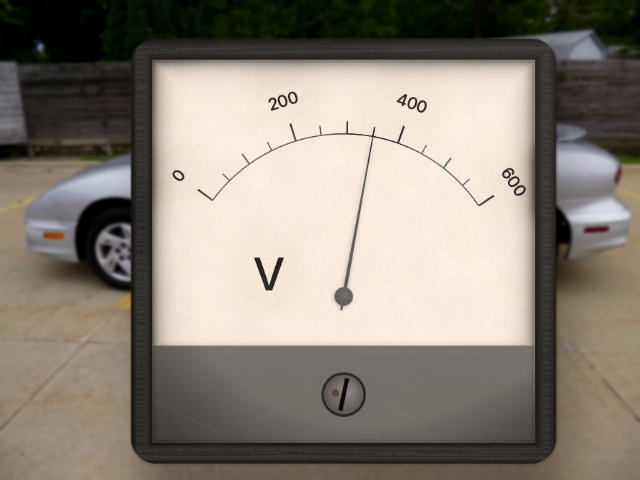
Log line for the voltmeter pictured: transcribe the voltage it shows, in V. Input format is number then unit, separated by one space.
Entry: 350 V
